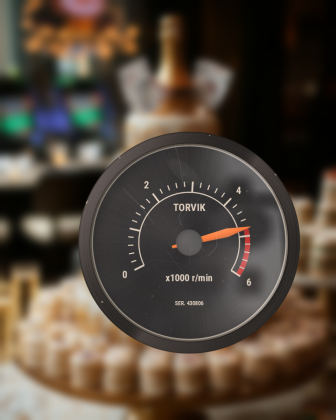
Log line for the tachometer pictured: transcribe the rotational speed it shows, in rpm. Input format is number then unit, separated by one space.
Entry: 4800 rpm
